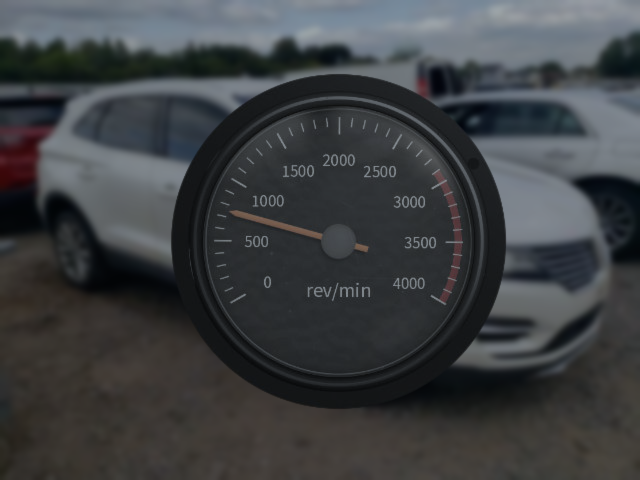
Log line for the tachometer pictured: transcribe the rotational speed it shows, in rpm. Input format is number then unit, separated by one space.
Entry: 750 rpm
